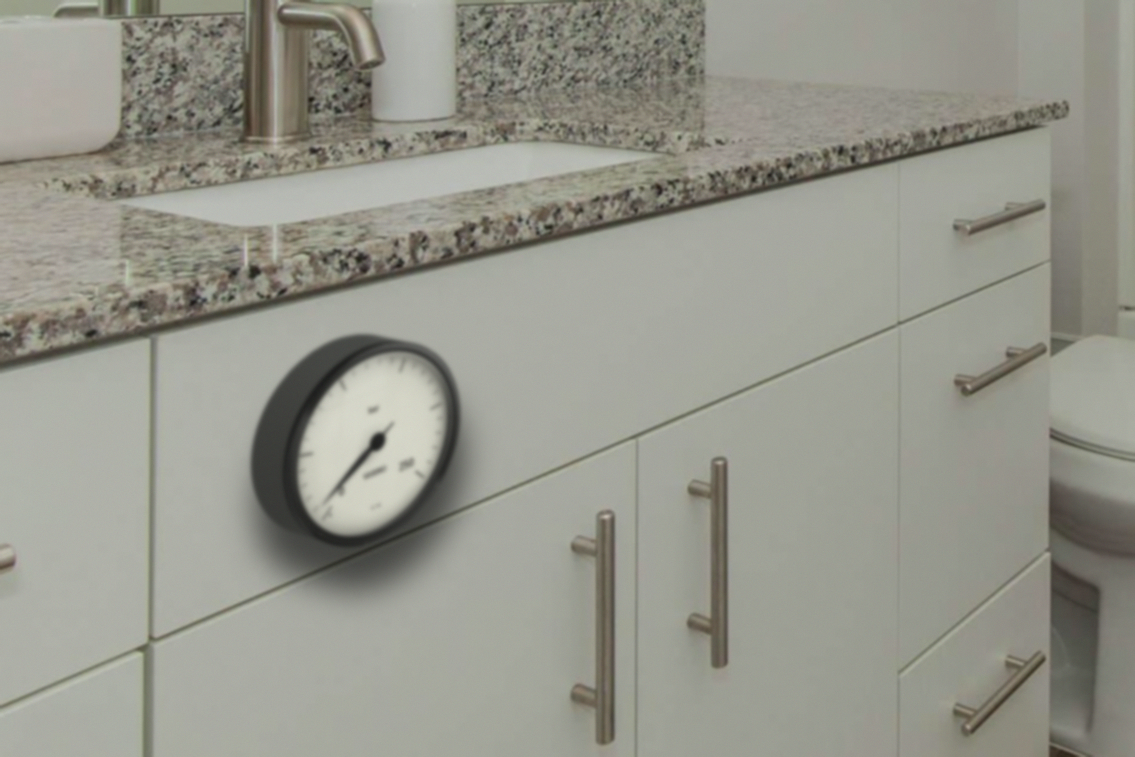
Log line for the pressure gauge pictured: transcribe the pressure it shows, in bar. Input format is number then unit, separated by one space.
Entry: 10 bar
